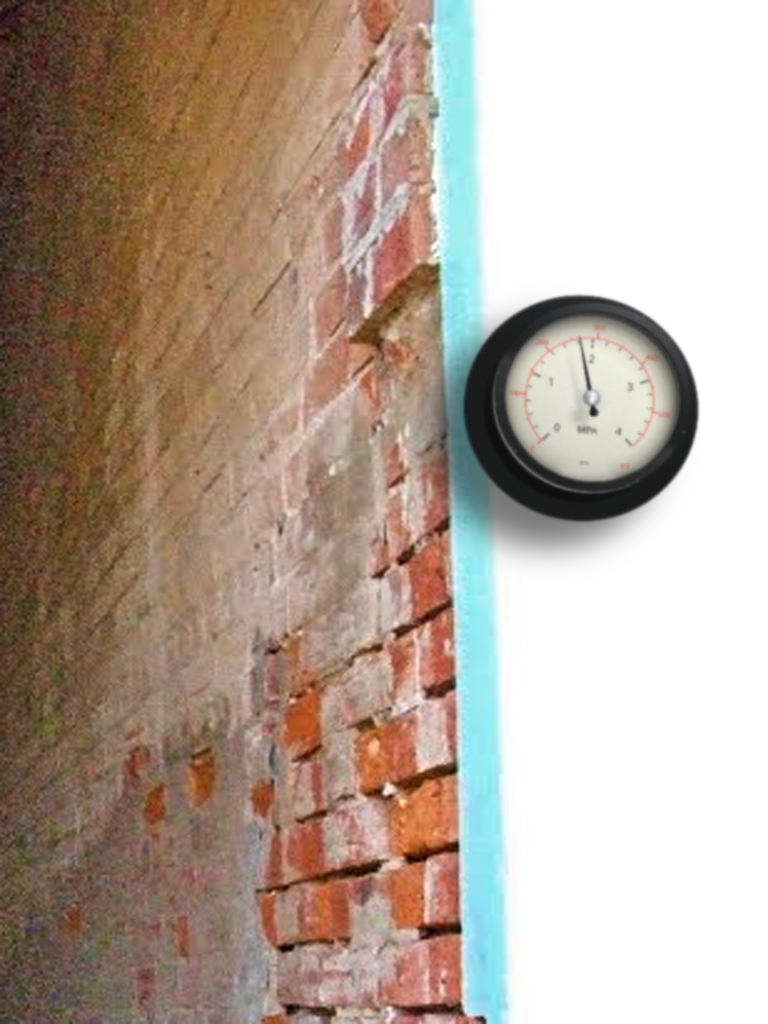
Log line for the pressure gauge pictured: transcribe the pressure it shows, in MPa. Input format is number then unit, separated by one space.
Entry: 1.8 MPa
